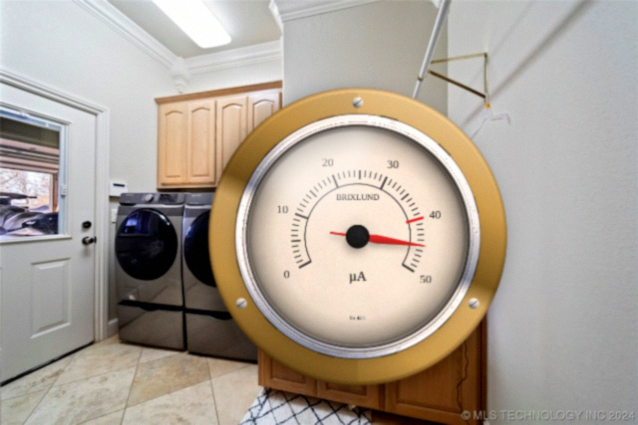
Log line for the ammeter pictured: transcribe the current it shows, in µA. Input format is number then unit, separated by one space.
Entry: 45 µA
